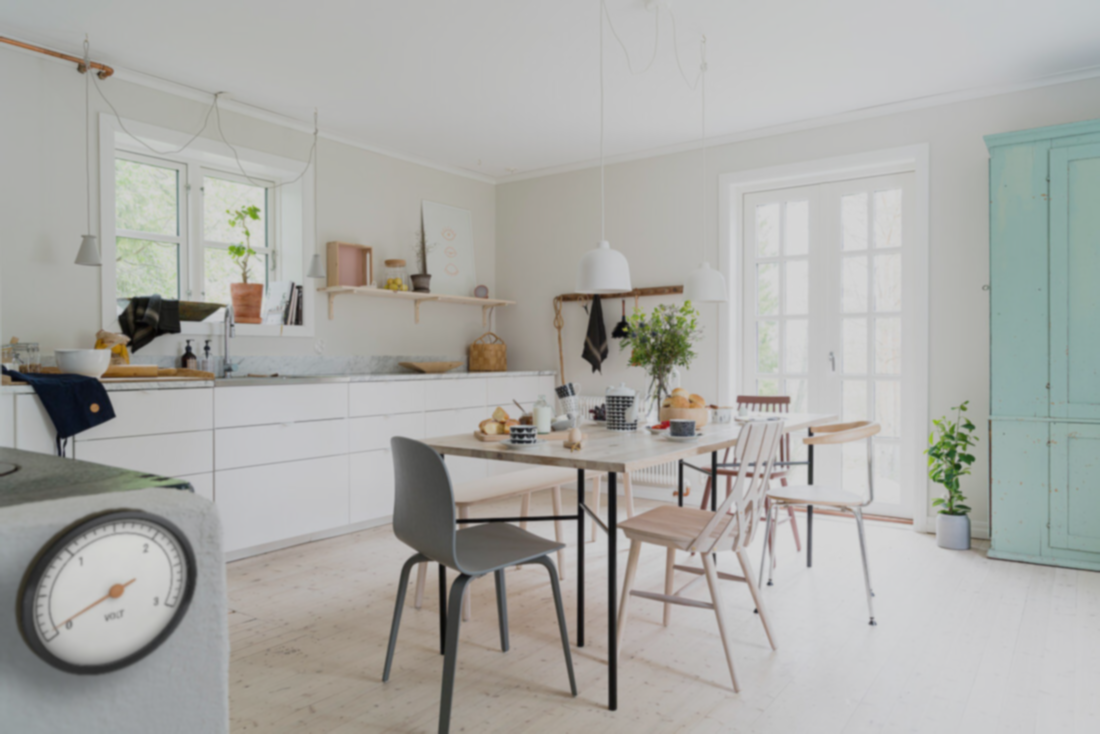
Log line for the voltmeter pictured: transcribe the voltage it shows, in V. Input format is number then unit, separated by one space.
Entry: 0.1 V
